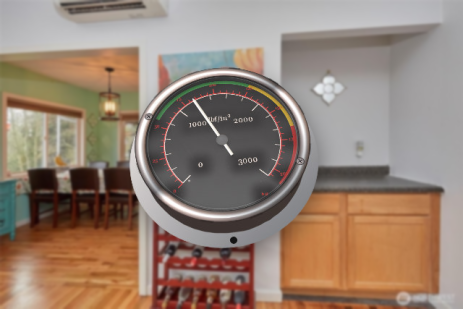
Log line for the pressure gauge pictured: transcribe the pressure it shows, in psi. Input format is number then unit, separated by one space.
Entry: 1200 psi
